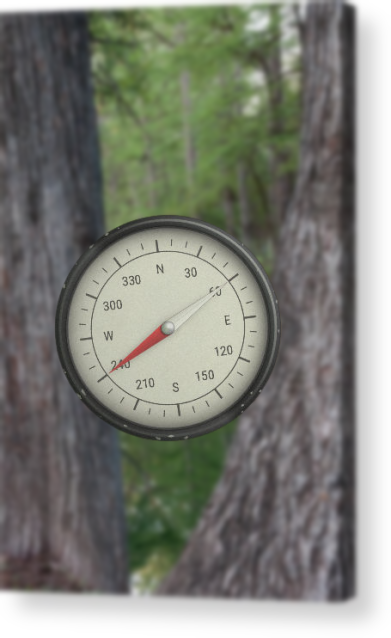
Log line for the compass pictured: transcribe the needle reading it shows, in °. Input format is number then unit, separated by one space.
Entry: 240 °
